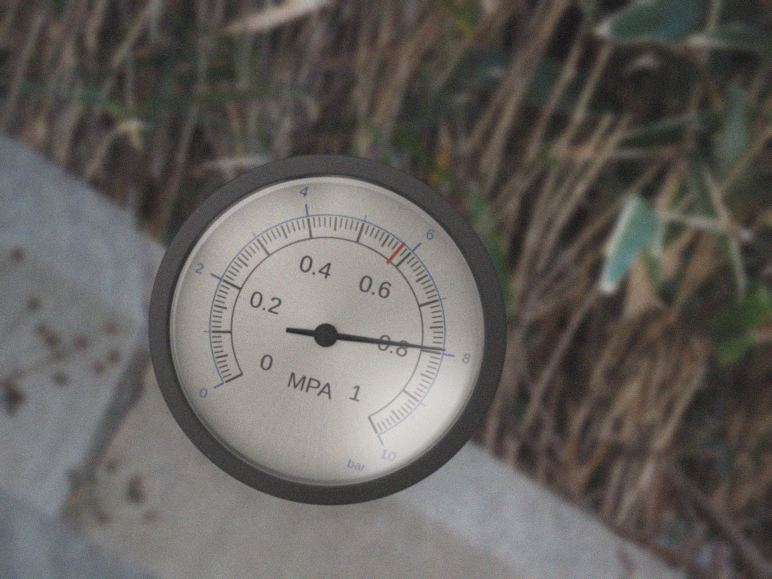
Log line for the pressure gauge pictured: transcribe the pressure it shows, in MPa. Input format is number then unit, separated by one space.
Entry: 0.79 MPa
